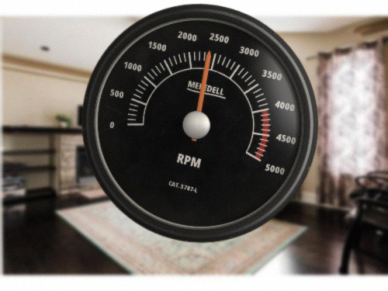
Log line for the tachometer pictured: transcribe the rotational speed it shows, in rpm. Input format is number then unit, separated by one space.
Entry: 2400 rpm
